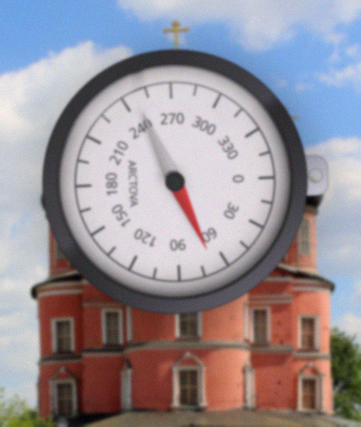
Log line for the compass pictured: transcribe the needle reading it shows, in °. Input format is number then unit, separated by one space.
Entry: 67.5 °
